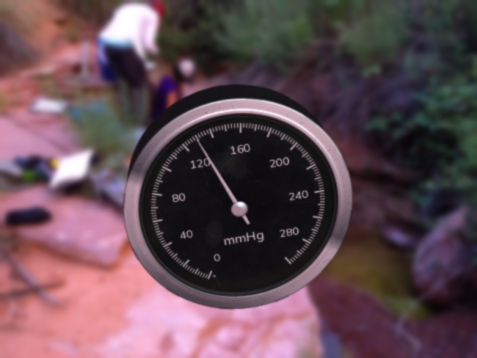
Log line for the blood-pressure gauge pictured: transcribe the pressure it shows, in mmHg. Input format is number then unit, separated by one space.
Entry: 130 mmHg
